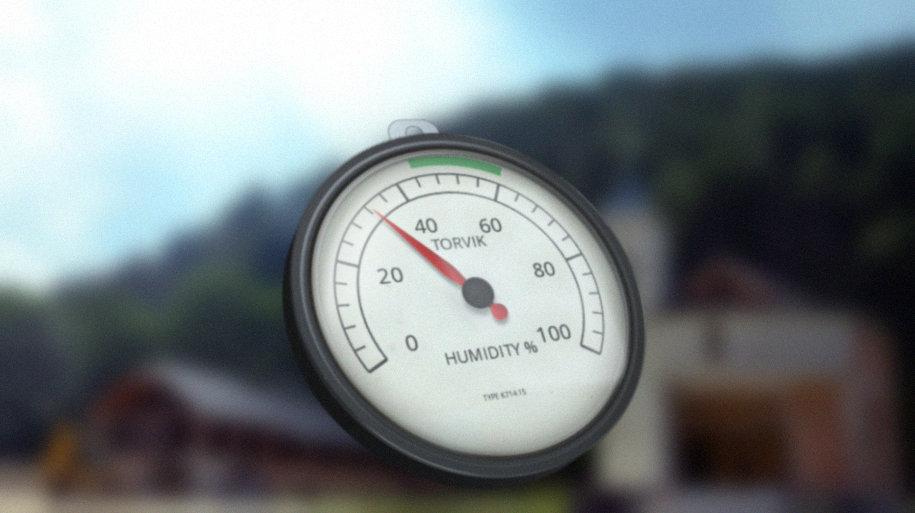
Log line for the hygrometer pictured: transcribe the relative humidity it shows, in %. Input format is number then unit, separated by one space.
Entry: 32 %
